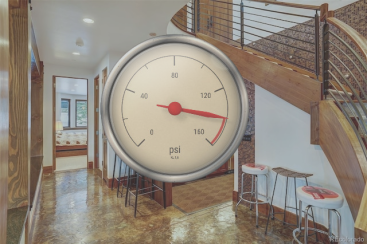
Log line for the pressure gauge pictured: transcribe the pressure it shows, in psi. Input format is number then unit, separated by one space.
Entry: 140 psi
